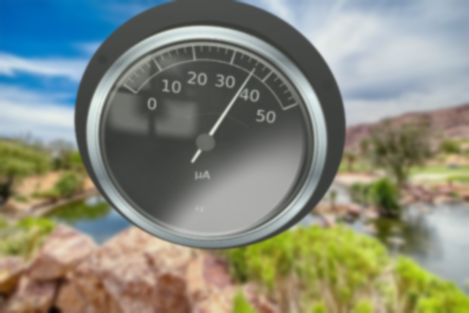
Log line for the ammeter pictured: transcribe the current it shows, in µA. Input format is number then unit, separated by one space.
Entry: 36 µA
